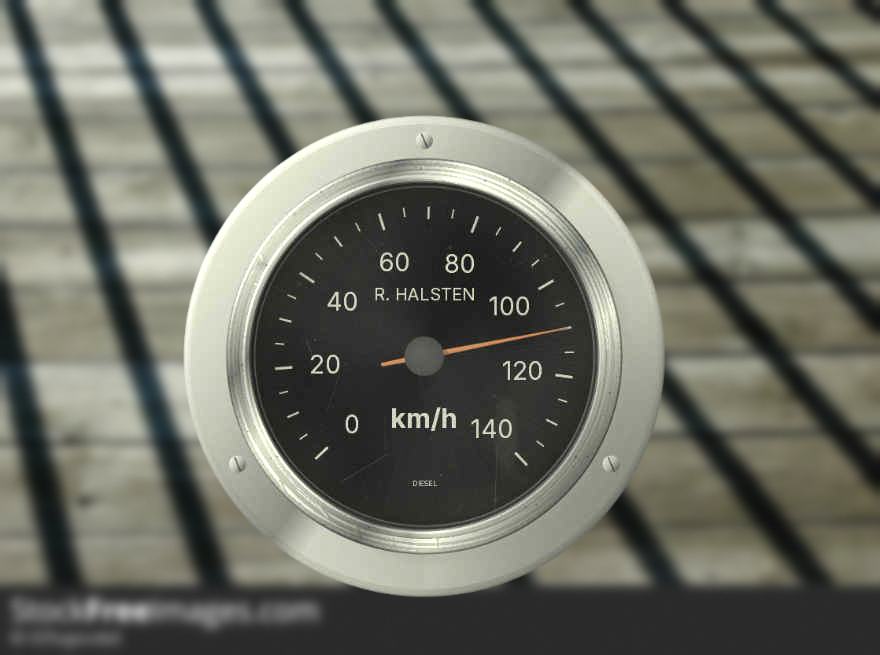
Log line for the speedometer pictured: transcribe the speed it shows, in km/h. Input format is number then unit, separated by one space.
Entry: 110 km/h
